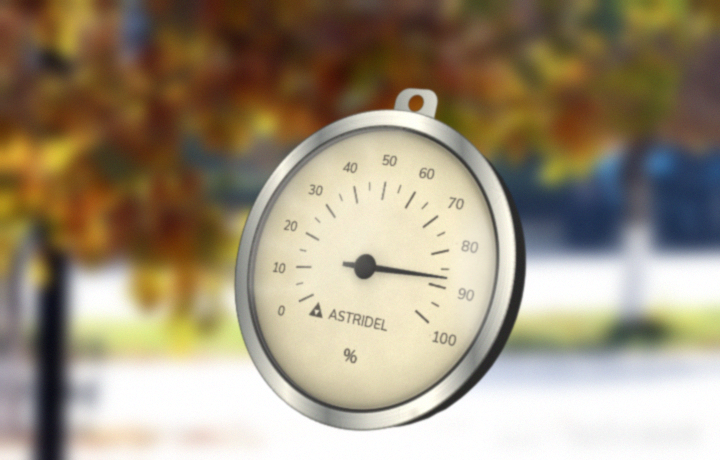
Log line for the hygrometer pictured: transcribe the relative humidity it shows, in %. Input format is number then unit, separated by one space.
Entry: 87.5 %
